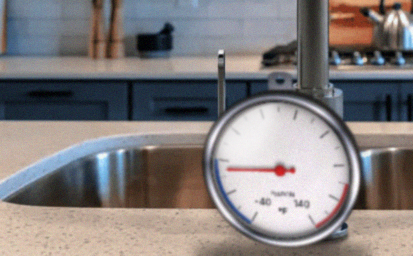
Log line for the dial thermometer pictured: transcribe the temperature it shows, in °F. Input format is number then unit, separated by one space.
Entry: -5 °F
